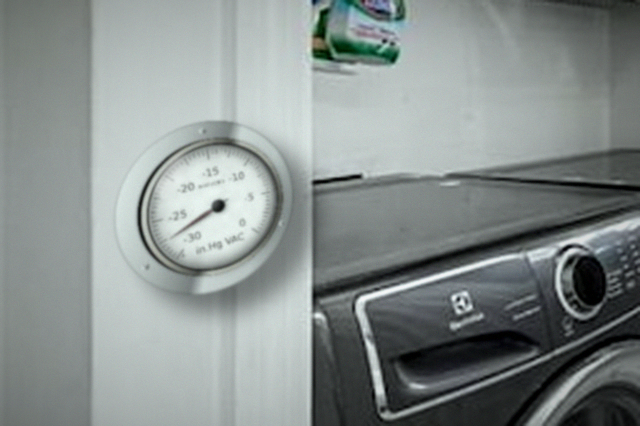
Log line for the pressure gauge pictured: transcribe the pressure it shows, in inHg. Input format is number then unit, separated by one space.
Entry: -27.5 inHg
